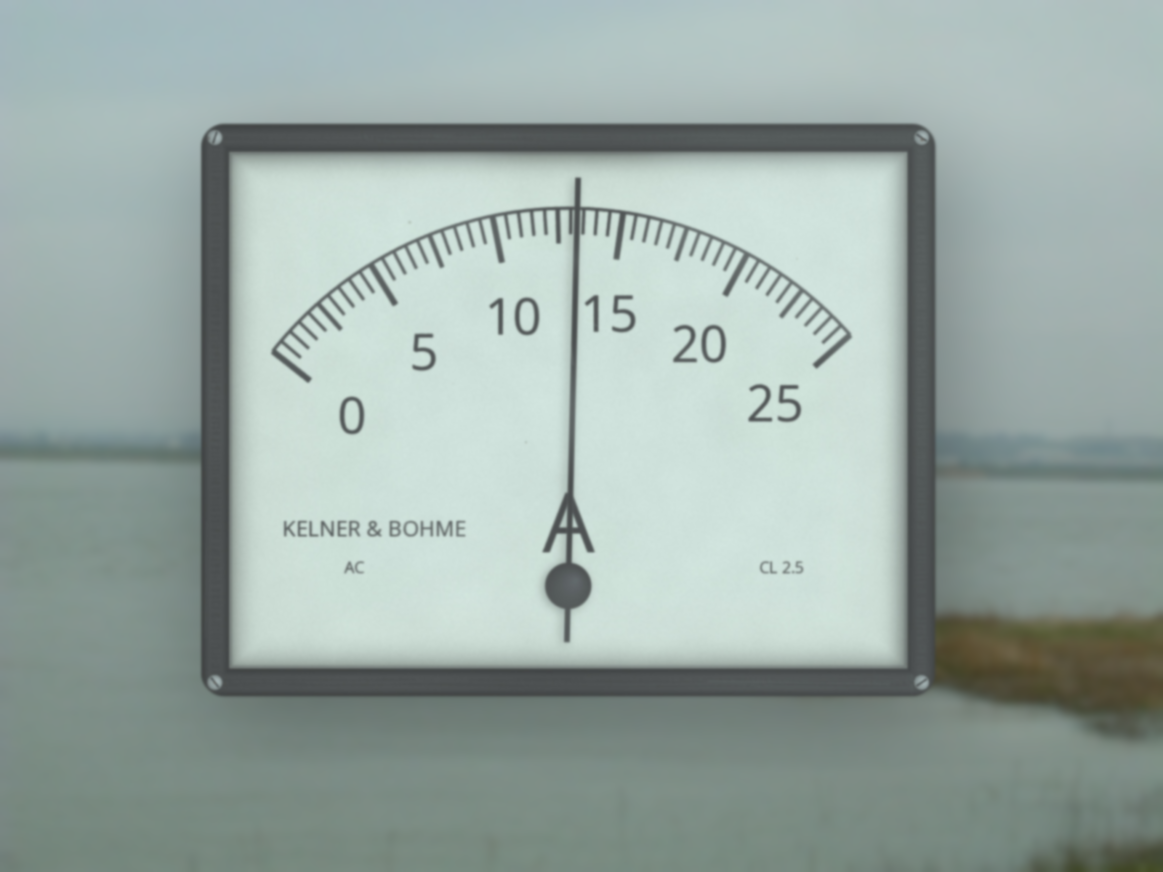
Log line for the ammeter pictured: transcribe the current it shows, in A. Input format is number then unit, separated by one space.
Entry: 13.25 A
